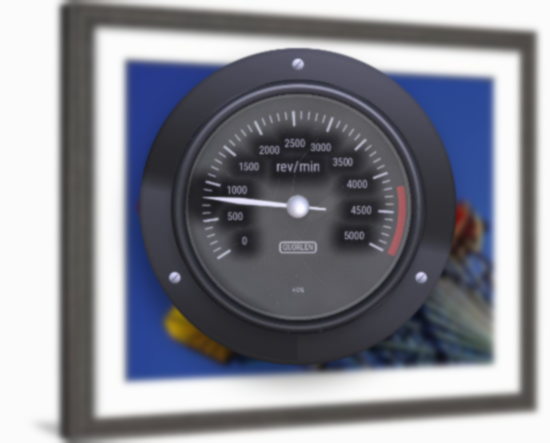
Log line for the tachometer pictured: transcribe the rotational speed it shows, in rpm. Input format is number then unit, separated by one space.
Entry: 800 rpm
